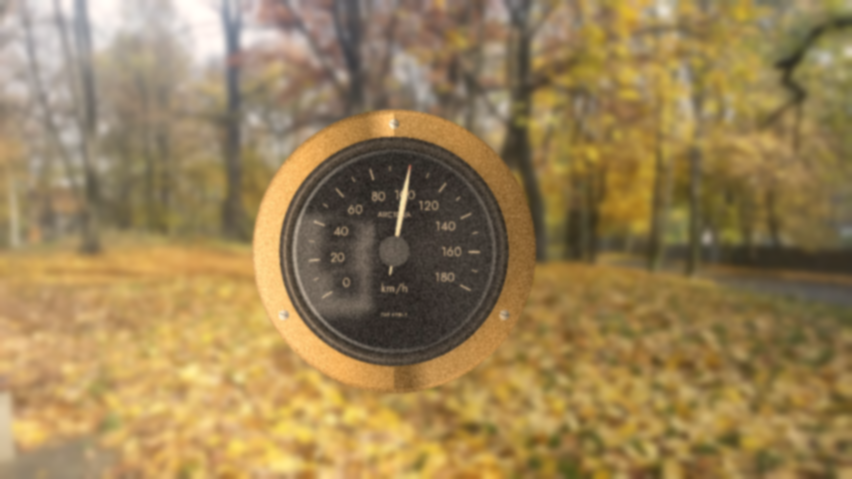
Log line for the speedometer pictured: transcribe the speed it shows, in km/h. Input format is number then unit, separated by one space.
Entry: 100 km/h
